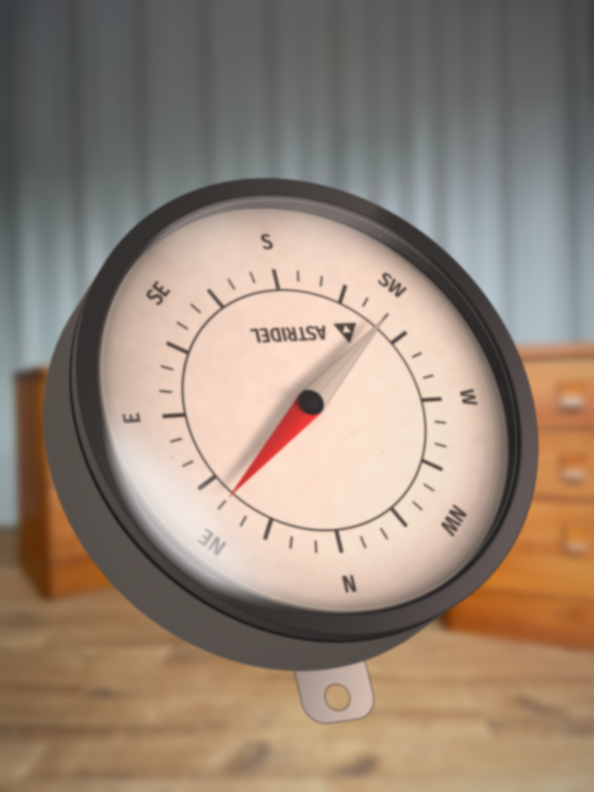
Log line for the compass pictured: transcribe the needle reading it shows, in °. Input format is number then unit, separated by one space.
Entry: 50 °
